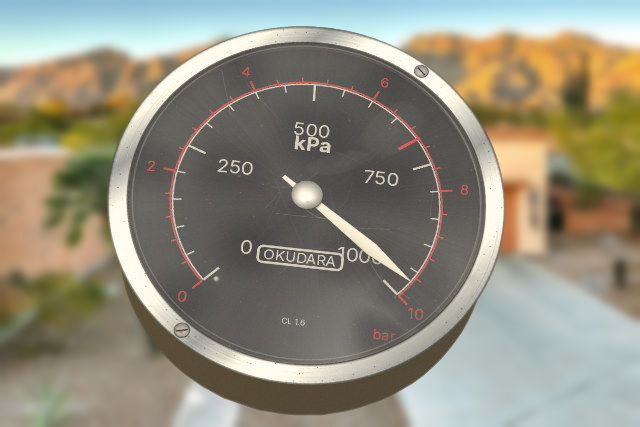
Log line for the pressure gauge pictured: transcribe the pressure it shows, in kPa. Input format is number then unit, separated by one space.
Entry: 975 kPa
